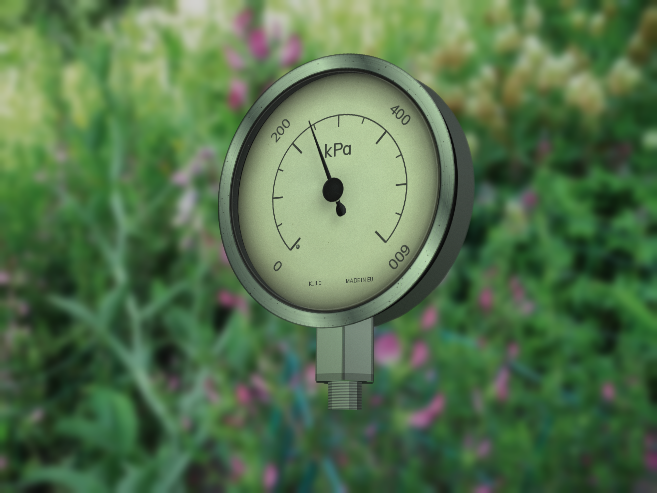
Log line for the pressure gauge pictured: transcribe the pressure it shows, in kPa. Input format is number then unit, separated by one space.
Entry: 250 kPa
